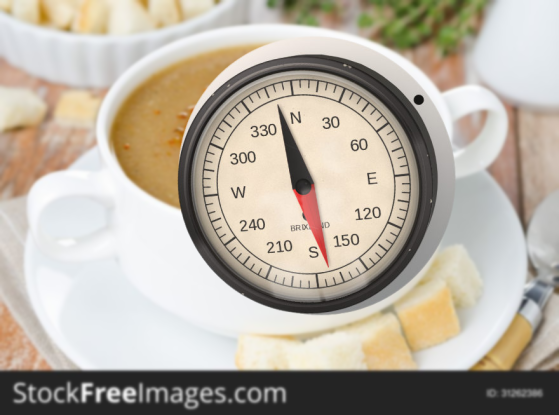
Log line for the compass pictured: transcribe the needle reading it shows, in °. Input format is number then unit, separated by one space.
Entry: 170 °
